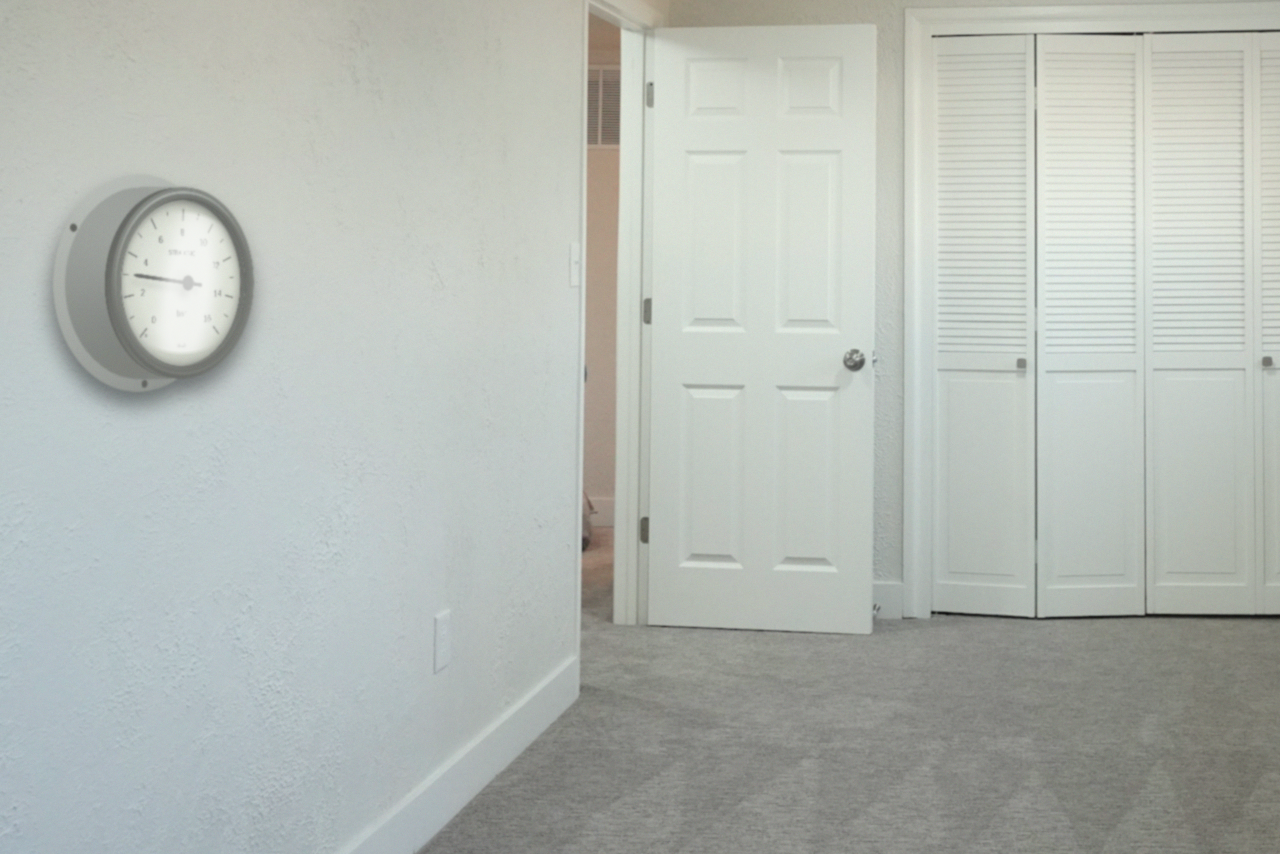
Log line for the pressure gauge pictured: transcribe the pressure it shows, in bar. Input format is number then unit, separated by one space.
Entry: 3 bar
